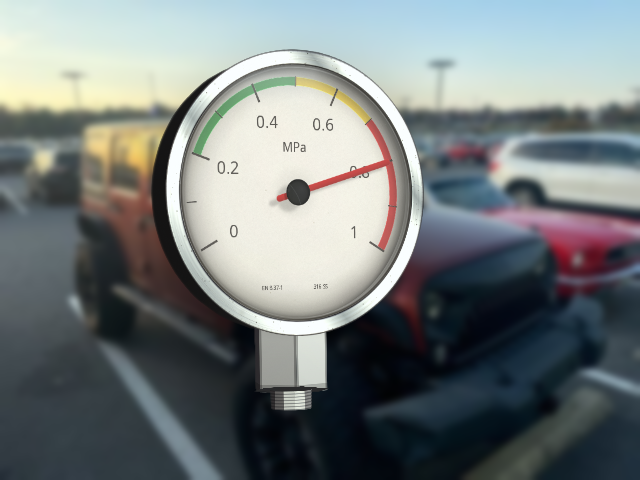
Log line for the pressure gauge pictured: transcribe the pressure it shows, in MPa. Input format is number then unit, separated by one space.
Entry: 0.8 MPa
